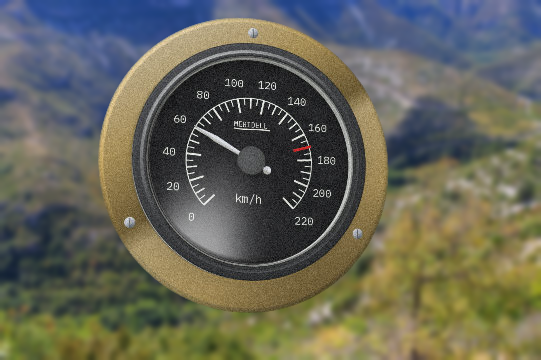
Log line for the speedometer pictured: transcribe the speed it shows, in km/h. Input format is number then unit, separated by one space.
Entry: 60 km/h
